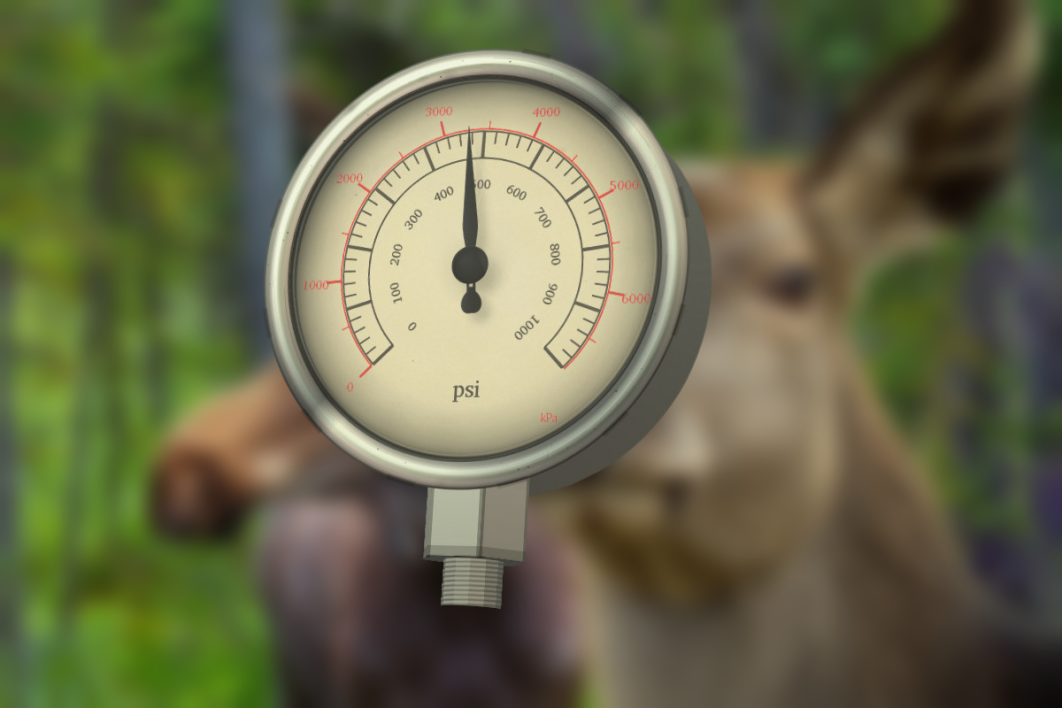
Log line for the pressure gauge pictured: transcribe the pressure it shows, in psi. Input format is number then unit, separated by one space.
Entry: 480 psi
